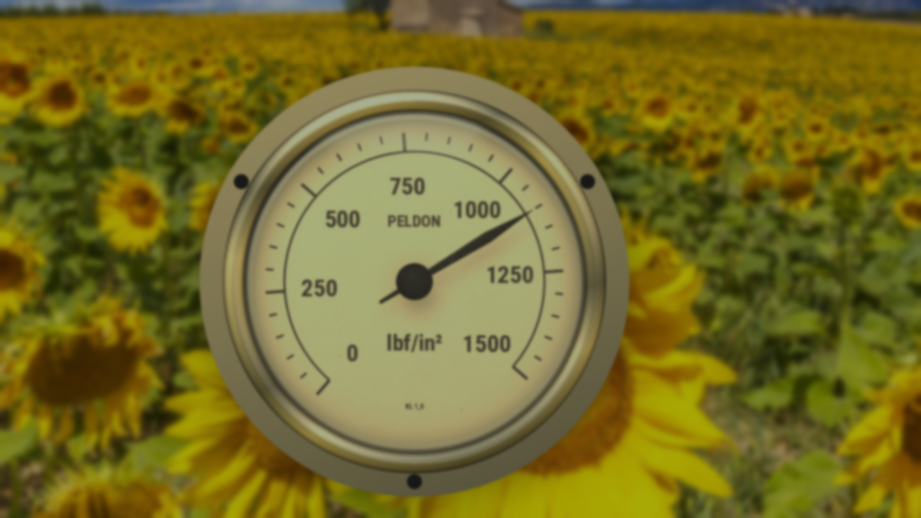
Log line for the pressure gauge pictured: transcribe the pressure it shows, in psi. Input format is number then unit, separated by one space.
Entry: 1100 psi
